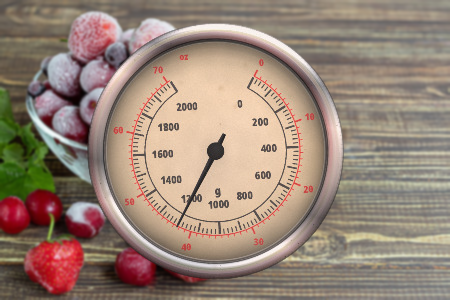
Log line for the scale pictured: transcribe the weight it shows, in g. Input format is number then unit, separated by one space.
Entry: 1200 g
